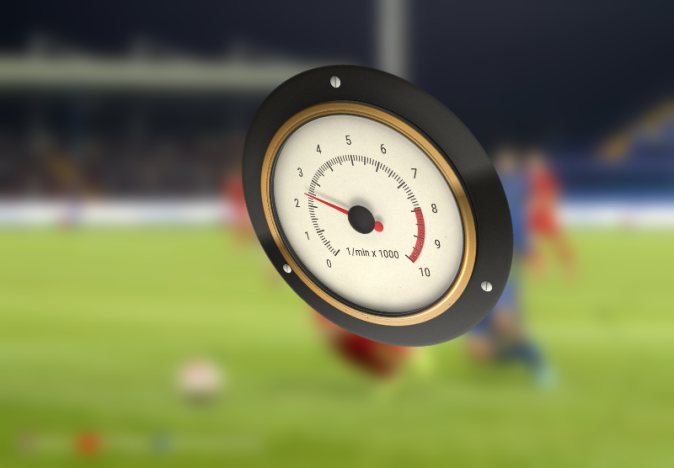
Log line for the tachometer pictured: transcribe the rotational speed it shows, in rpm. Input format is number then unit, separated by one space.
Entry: 2500 rpm
